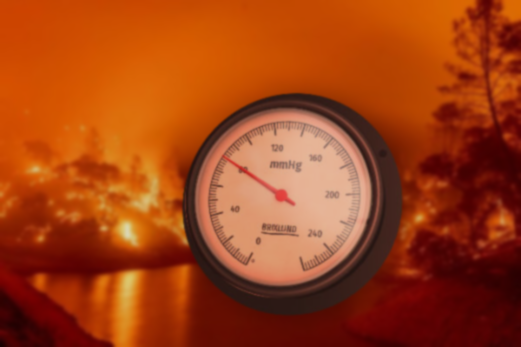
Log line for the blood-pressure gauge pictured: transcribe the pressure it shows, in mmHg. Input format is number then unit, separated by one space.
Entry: 80 mmHg
